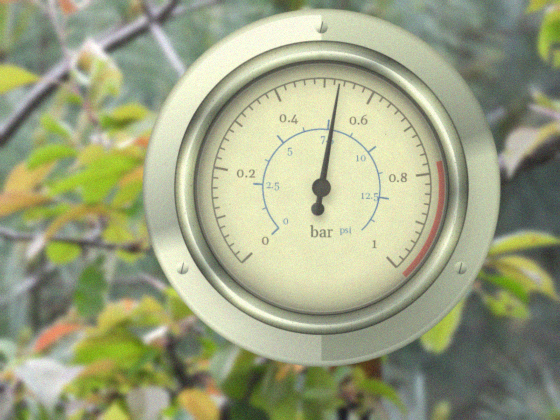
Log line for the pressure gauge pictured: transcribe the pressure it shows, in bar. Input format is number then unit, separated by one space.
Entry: 0.53 bar
